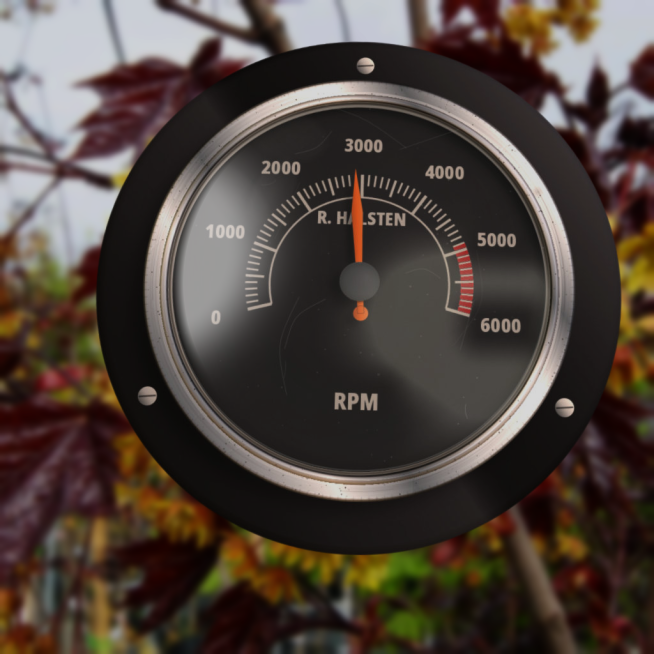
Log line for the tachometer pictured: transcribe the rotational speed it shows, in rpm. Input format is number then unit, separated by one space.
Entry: 2900 rpm
